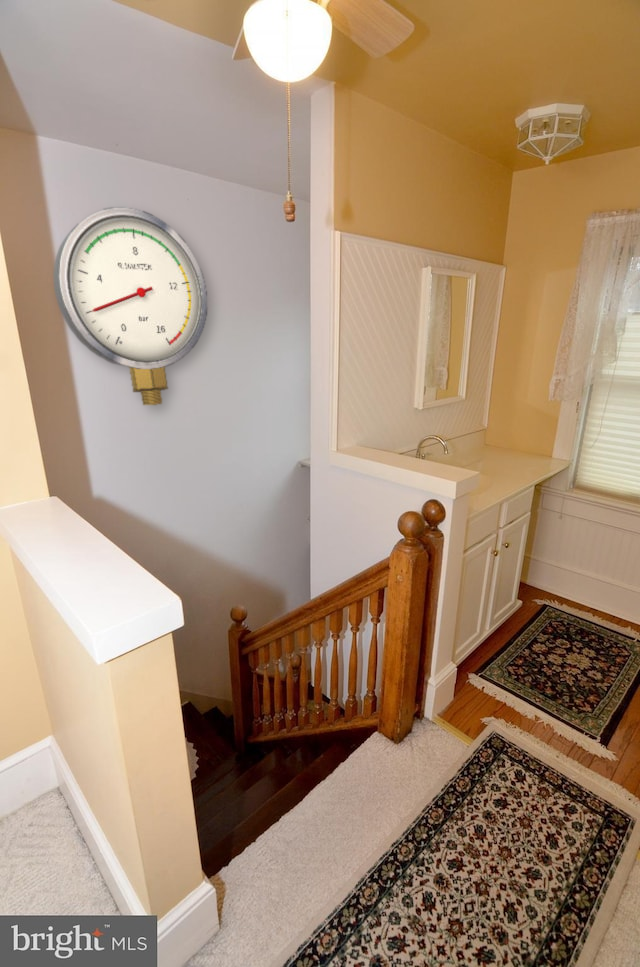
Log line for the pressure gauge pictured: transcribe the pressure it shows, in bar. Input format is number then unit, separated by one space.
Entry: 2 bar
